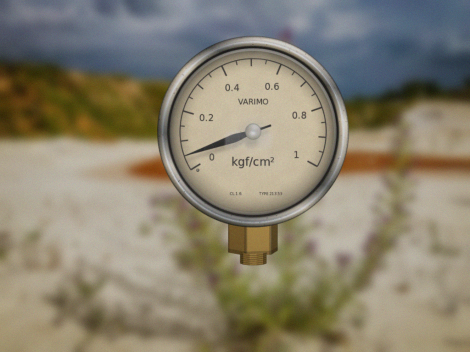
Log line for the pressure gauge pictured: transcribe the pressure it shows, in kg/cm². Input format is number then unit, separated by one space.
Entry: 0.05 kg/cm²
